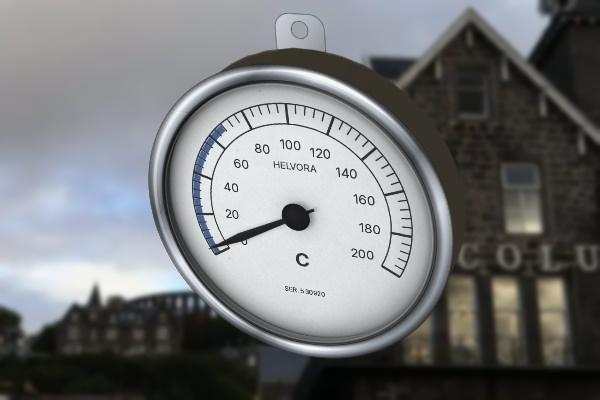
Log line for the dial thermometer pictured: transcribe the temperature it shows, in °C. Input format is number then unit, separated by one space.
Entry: 4 °C
